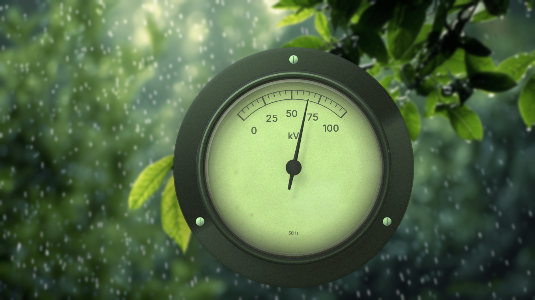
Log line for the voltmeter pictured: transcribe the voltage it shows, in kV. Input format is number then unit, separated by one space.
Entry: 65 kV
